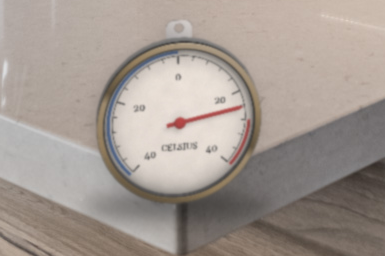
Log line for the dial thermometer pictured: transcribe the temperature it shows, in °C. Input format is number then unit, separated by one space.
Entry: 24 °C
